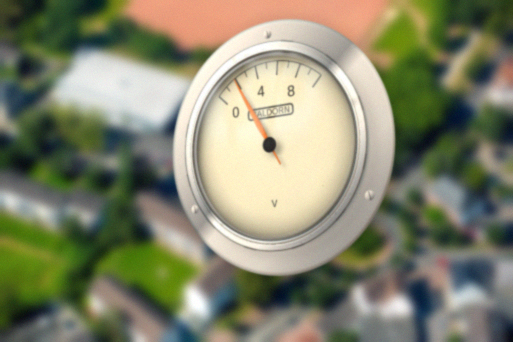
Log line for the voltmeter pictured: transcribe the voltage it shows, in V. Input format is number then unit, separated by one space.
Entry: 2 V
